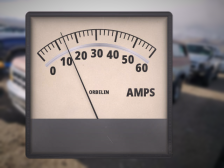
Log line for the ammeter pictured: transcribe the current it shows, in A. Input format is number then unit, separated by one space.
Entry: 14 A
